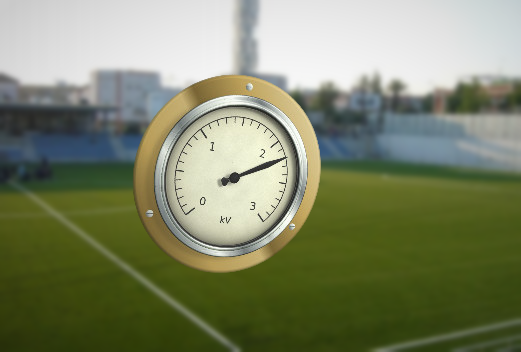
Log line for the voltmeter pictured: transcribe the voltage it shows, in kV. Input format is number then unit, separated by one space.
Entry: 2.2 kV
